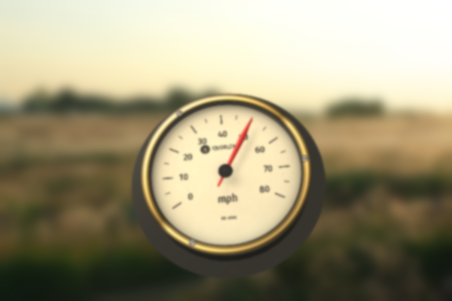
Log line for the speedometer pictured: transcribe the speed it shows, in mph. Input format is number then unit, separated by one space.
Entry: 50 mph
